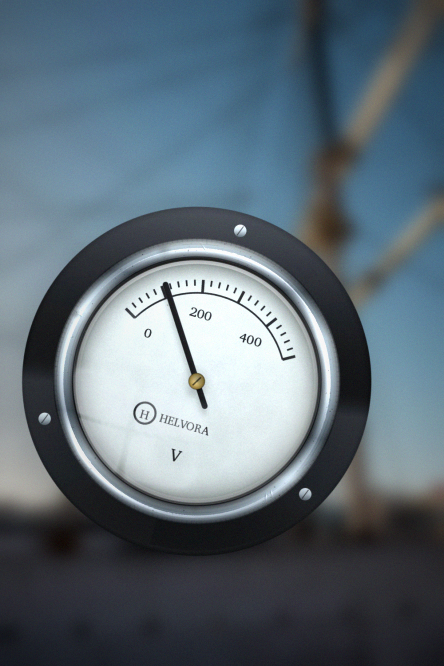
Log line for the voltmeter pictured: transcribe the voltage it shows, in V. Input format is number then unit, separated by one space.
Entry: 110 V
